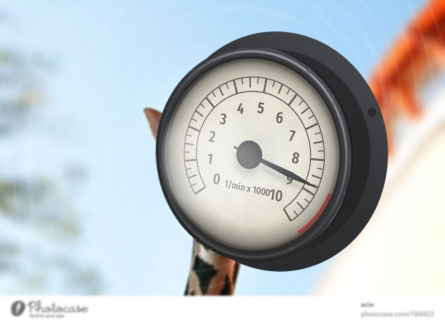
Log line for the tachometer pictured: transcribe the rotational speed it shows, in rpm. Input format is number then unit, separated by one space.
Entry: 8750 rpm
